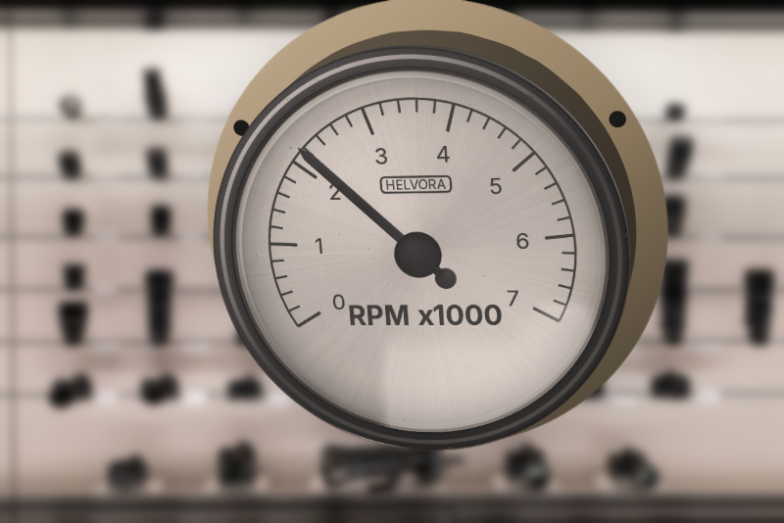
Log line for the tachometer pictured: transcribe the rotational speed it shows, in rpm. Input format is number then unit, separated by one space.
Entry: 2200 rpm
